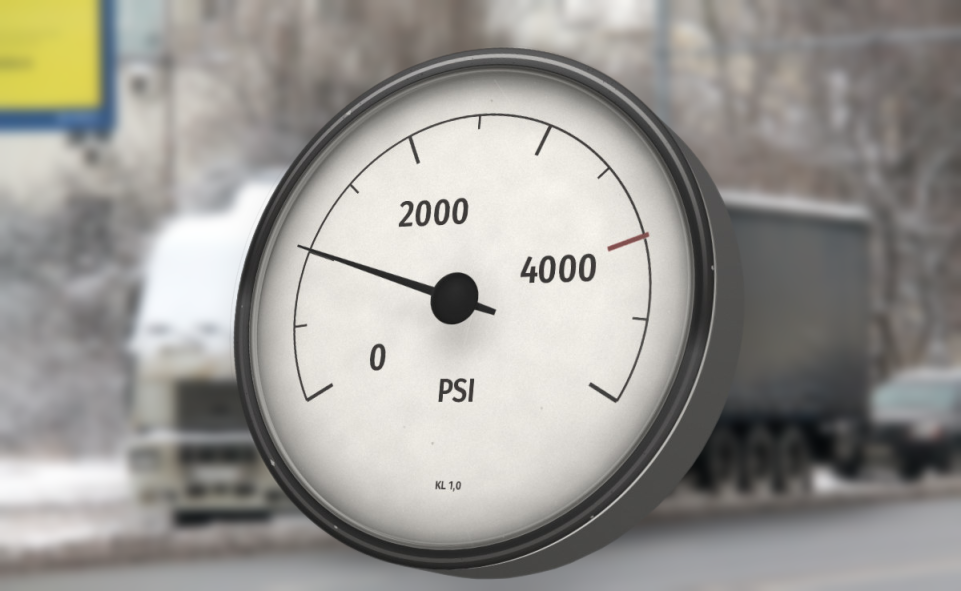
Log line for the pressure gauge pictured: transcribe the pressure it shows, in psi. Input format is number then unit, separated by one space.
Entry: 1000 psi
